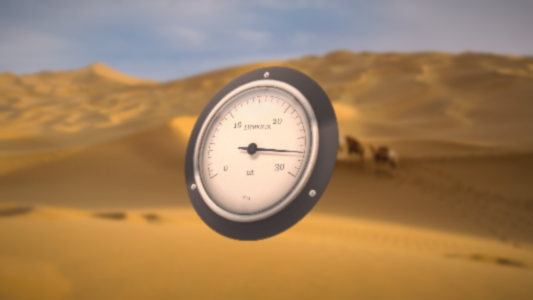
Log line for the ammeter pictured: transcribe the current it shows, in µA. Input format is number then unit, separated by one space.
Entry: 27 µA
